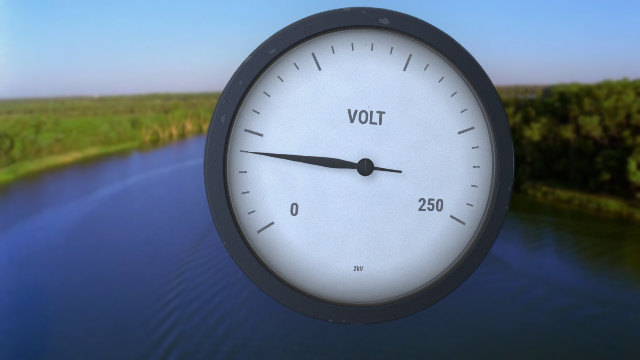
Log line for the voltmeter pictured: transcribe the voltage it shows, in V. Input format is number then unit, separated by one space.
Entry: 40 V
